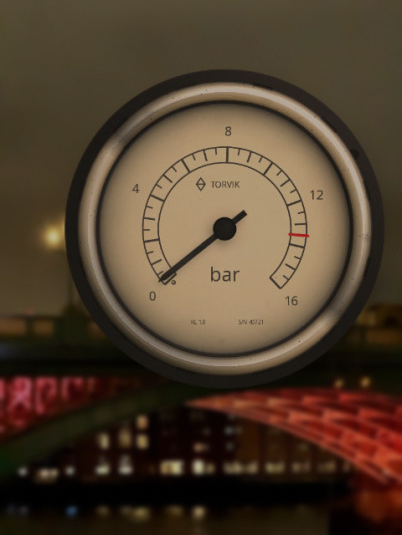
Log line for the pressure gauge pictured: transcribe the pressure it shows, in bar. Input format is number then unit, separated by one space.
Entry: 0.25 bar
